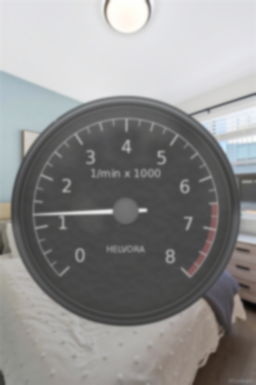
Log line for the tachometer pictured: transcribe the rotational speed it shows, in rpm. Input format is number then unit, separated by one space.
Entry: 1250 rpm
